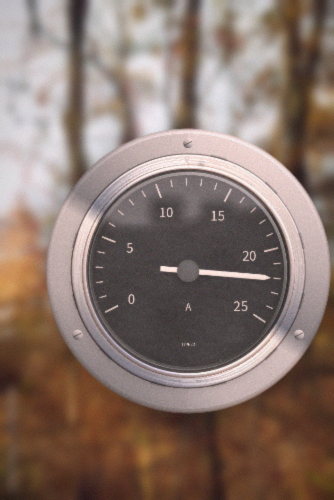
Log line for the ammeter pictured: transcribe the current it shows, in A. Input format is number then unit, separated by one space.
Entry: 22 A
